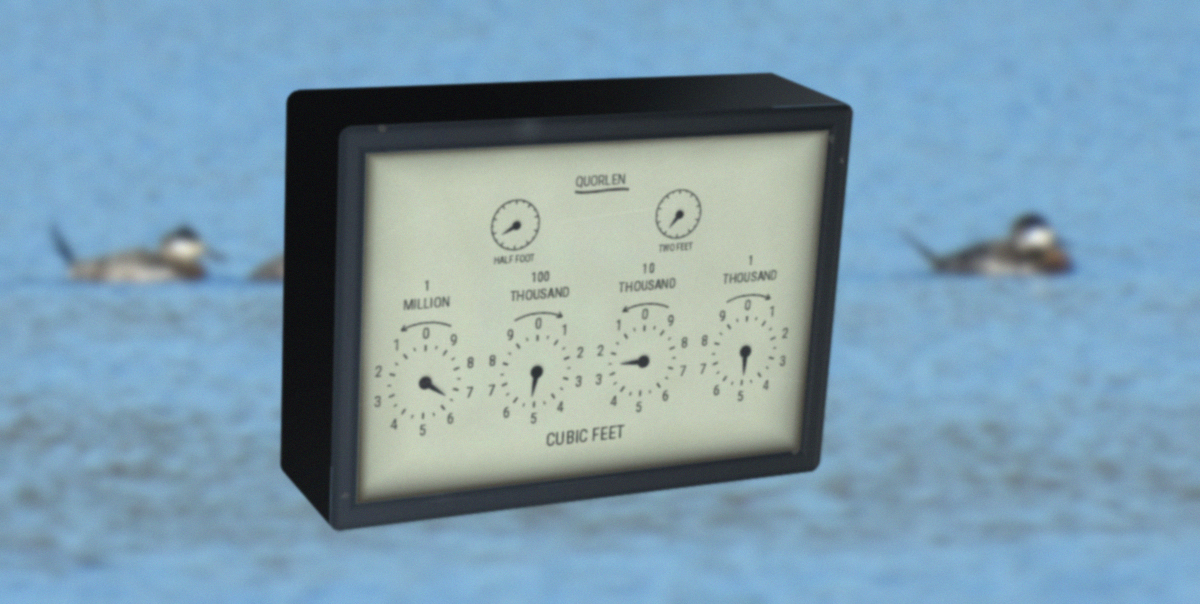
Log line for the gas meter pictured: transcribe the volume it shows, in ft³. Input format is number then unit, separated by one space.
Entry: 652500 ft³
